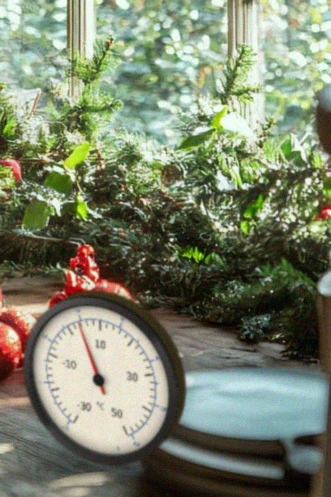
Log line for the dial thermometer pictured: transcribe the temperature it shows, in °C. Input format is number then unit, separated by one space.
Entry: 4 °C
